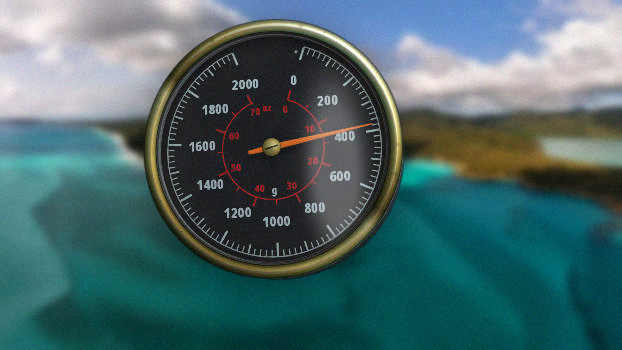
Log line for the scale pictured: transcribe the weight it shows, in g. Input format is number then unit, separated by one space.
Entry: 380 g
